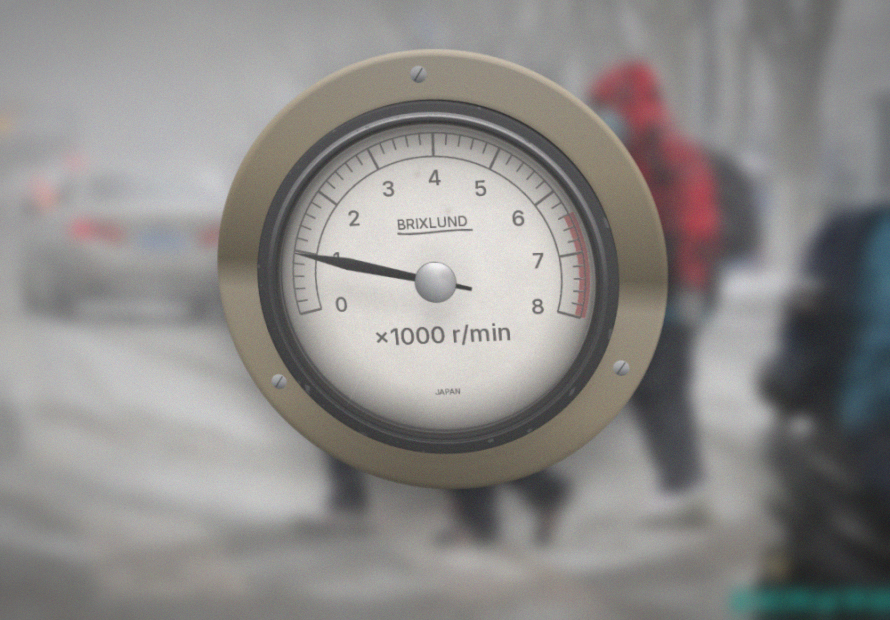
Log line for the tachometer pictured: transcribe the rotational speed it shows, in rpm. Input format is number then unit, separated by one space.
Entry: 1000 rpm
